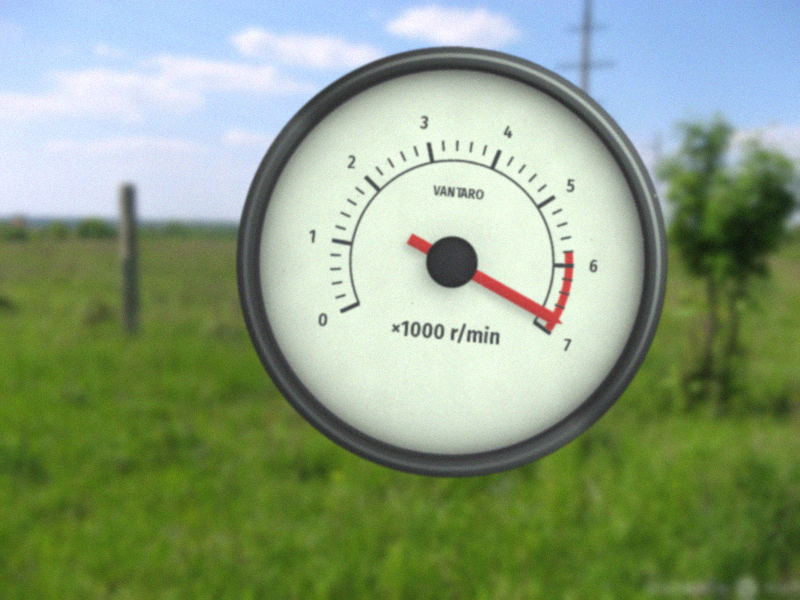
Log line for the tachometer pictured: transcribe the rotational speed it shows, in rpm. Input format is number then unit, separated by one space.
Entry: 6800 rpm
